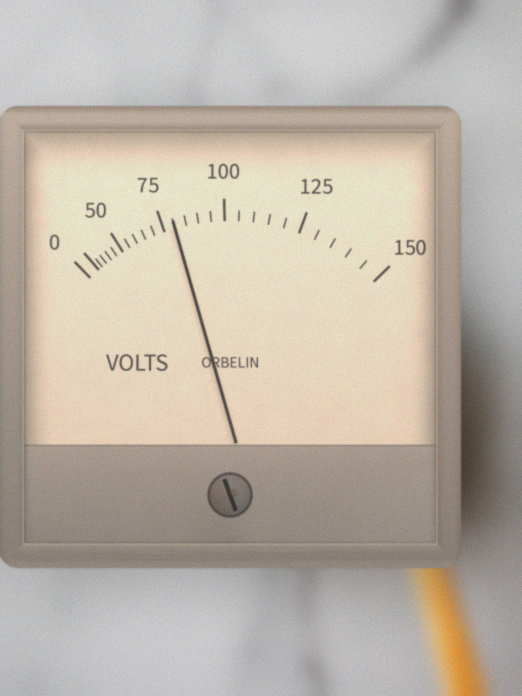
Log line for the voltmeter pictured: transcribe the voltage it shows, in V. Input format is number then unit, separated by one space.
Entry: 80 V
